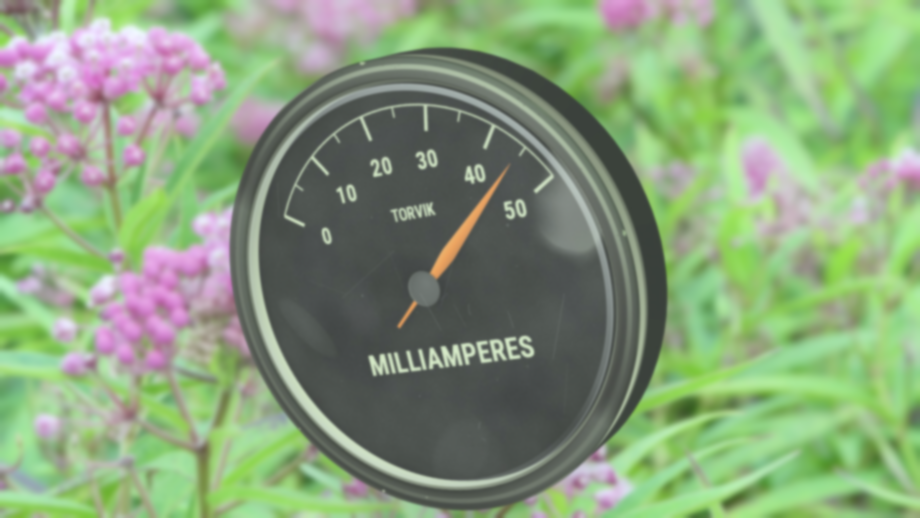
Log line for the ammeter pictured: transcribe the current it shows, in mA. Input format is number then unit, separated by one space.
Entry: 45 mA
